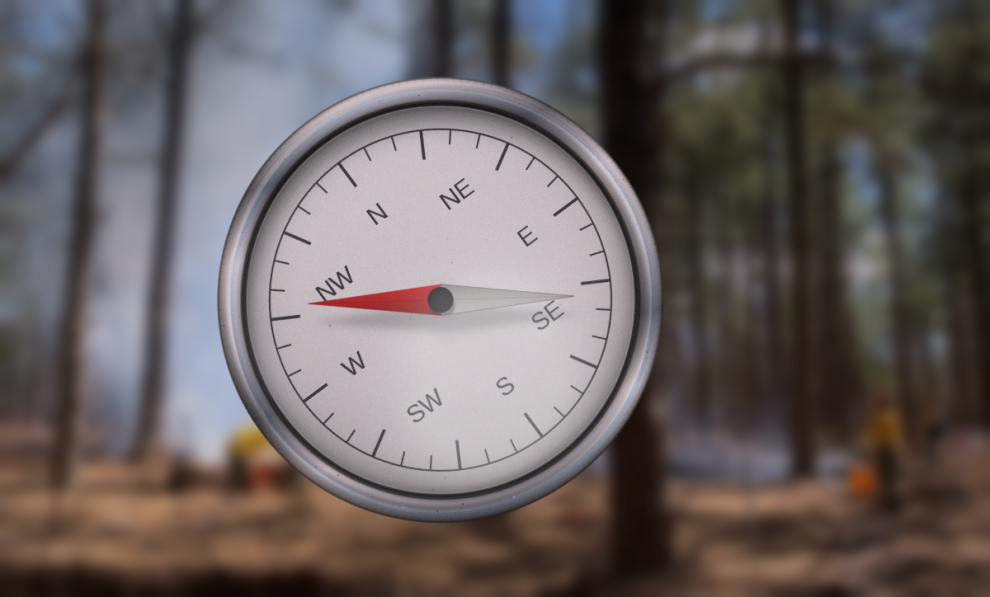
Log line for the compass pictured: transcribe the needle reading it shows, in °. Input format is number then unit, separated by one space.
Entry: 305 °
